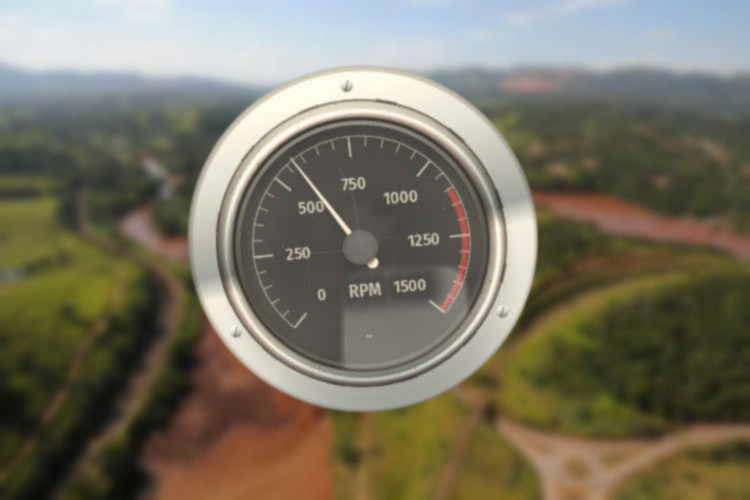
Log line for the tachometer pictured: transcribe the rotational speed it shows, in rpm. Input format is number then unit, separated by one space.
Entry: 575 rpm
